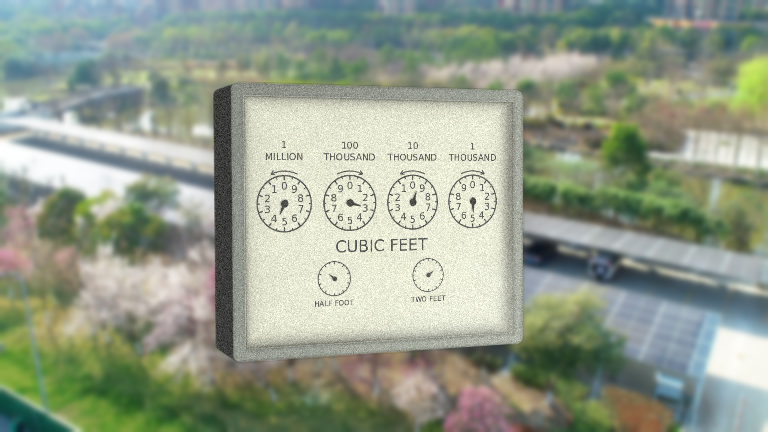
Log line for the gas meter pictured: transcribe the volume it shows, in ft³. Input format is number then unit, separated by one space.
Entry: 429500 ft³
